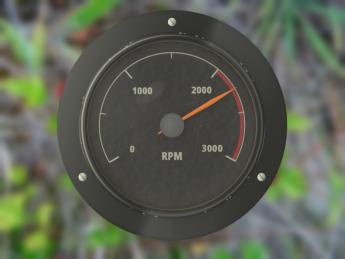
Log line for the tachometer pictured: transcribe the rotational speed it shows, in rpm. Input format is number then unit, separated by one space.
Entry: 2250 rpm
